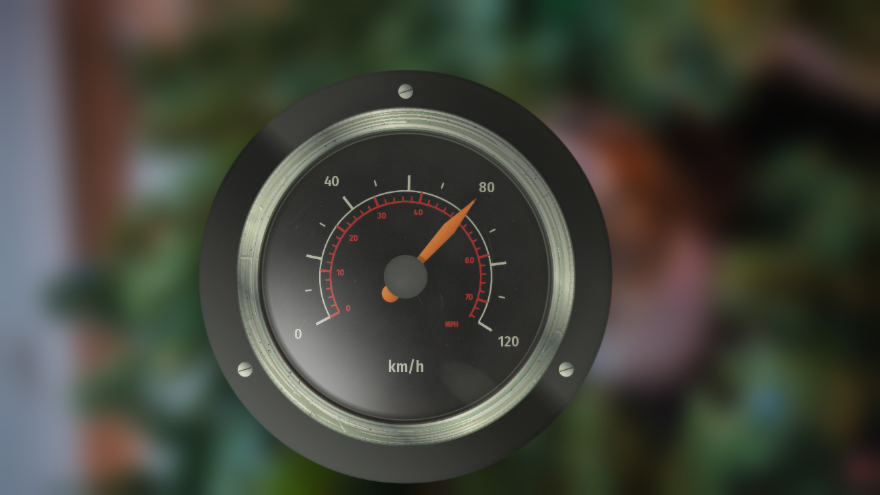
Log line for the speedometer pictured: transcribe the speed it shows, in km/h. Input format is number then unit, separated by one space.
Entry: 80 km/h
